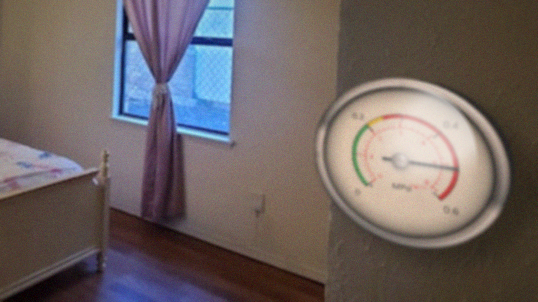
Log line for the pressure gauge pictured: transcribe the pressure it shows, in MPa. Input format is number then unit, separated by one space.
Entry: 0.5 MPa
